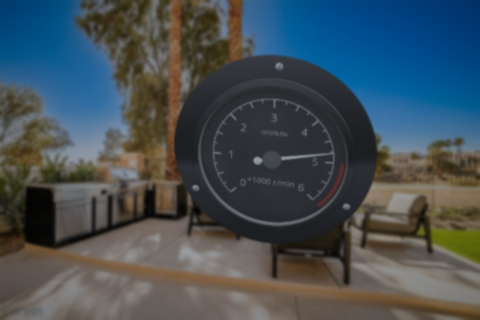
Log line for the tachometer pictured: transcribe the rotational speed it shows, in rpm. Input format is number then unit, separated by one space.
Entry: 4750 rpm
